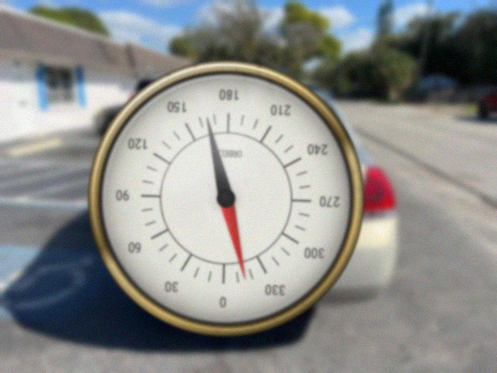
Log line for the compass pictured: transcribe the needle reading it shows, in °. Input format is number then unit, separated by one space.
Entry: 345 °
